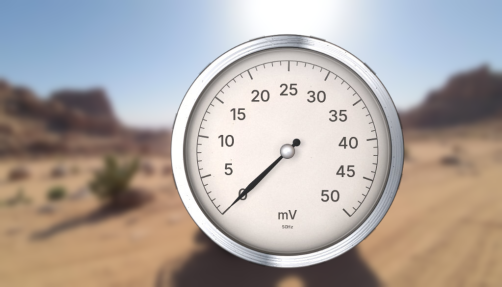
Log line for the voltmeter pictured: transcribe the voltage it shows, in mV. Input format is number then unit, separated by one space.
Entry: 0 mV
